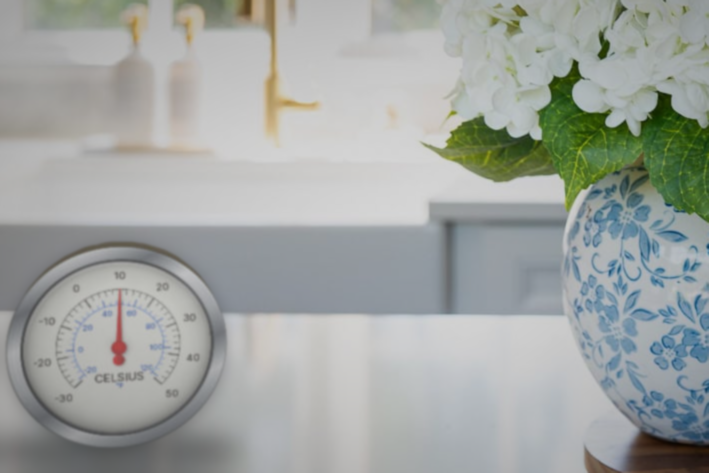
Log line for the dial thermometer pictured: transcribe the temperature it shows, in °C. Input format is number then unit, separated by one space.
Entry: 10 °C
